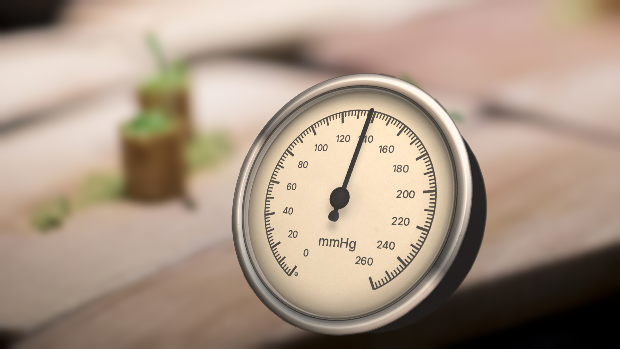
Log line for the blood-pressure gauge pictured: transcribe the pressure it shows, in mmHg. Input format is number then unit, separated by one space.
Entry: 140 mmHg
